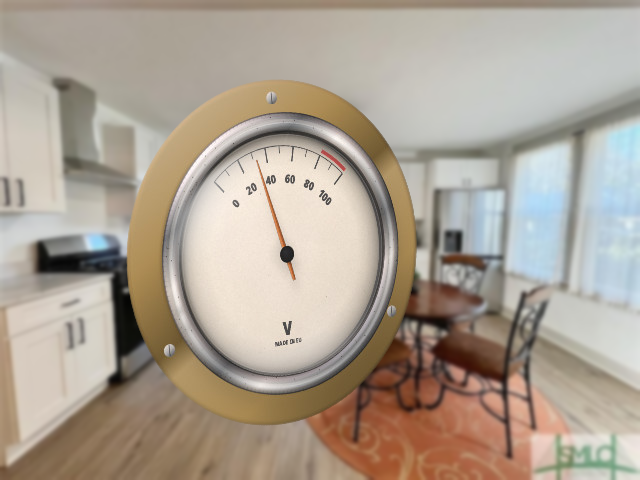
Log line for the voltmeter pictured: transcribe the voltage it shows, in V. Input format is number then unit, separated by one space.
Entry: 30 V
